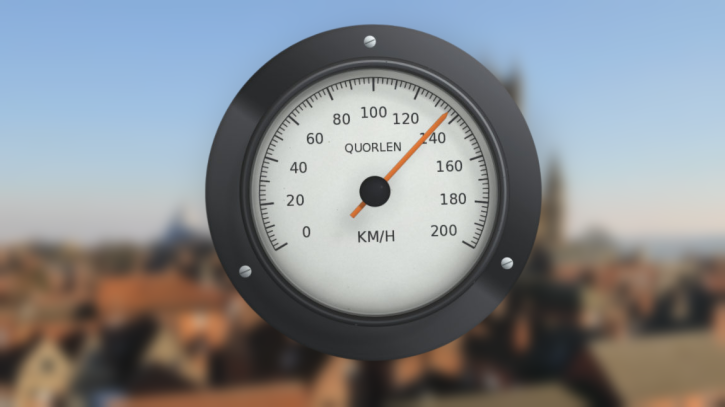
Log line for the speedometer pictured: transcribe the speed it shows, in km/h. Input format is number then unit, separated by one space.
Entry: 136 km/h
